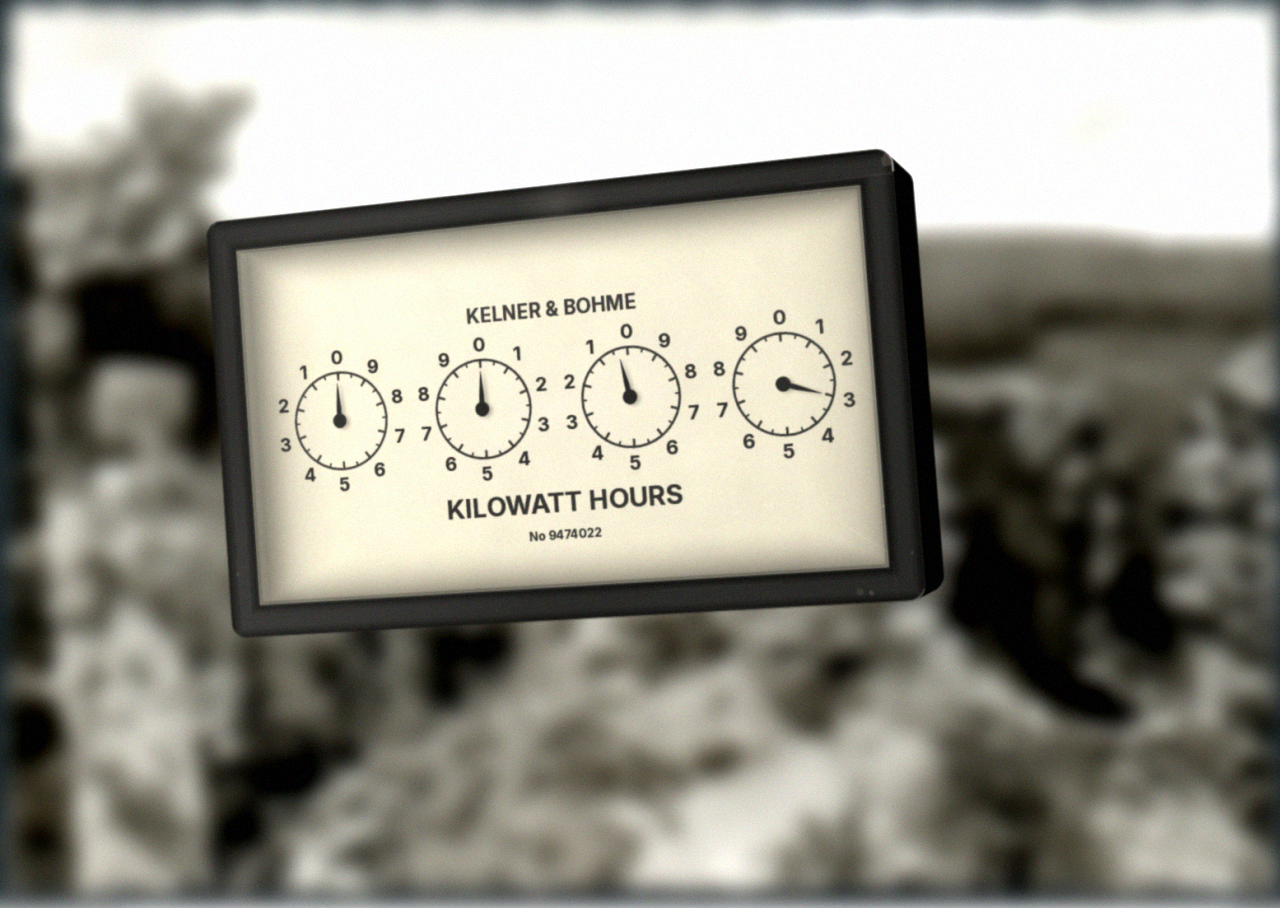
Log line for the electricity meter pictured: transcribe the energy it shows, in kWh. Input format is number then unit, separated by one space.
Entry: 3 kWh
